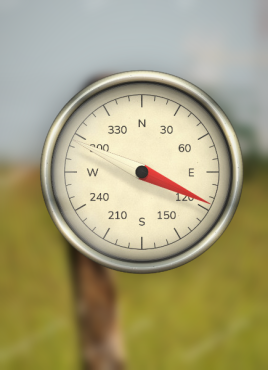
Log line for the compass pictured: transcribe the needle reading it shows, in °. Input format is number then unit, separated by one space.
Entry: 115 °
